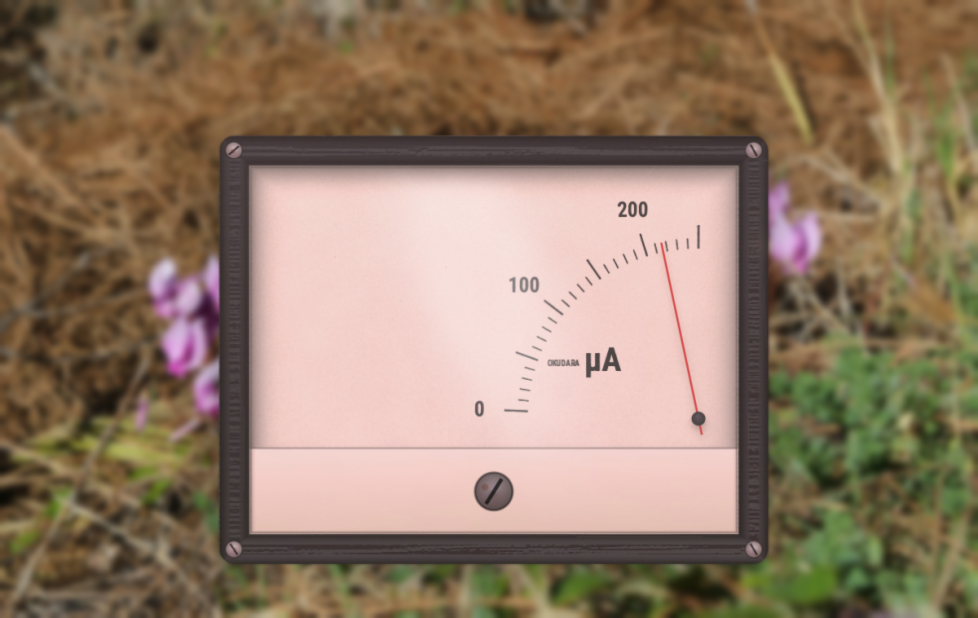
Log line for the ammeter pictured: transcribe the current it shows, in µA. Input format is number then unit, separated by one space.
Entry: 215 µA
